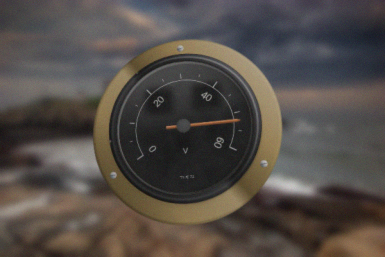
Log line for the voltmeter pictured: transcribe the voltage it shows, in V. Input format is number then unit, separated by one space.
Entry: 52.5 V
